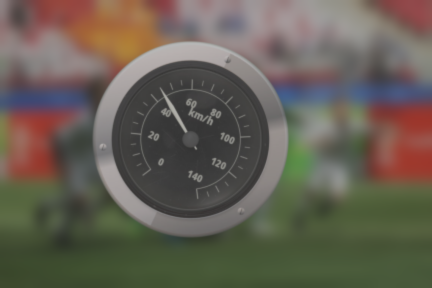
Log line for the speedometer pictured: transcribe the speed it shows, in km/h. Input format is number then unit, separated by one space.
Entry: 45 km/h
